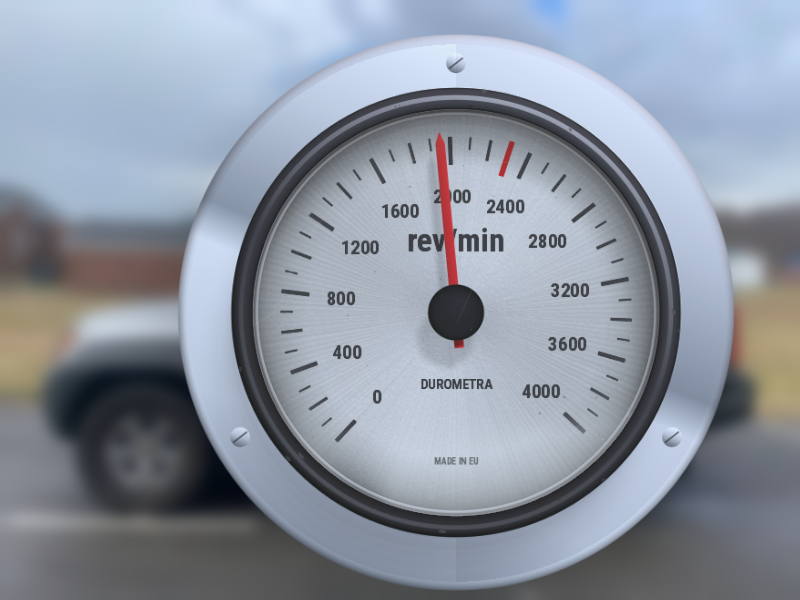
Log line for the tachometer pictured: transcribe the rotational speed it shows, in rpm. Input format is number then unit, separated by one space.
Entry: 1950 rpm
